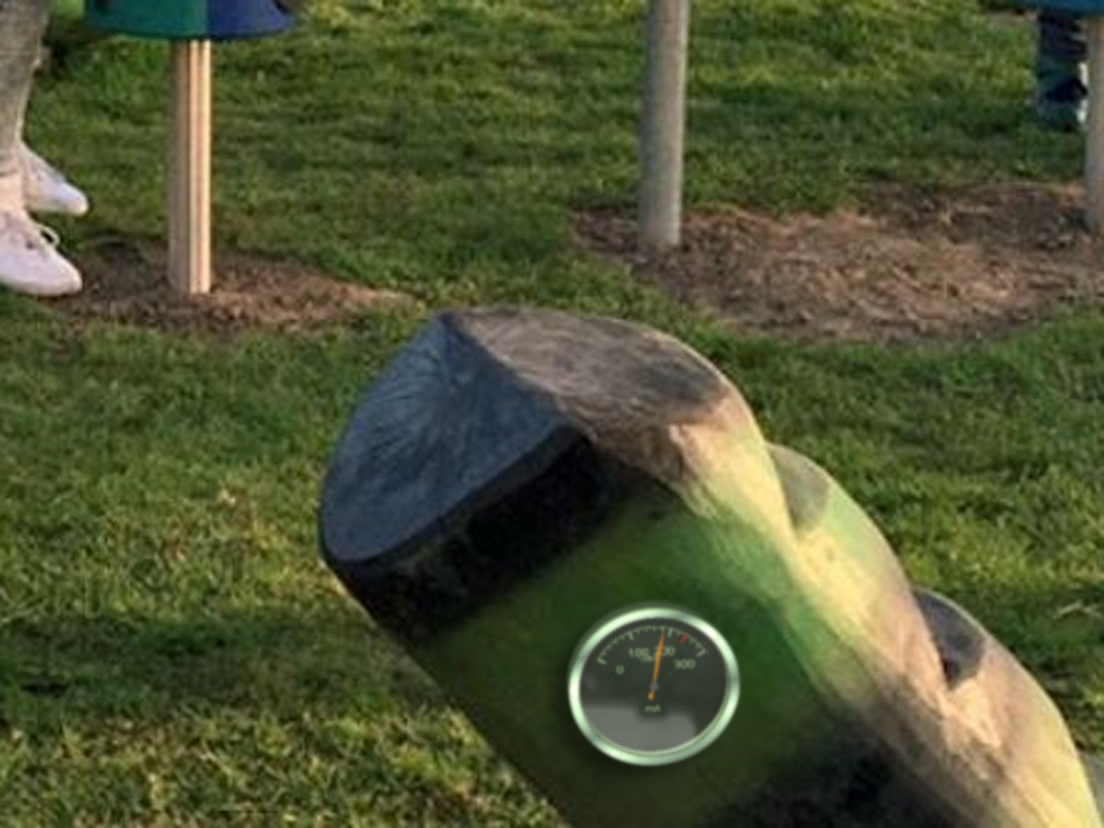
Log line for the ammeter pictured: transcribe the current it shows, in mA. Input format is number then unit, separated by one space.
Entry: 180 mA
